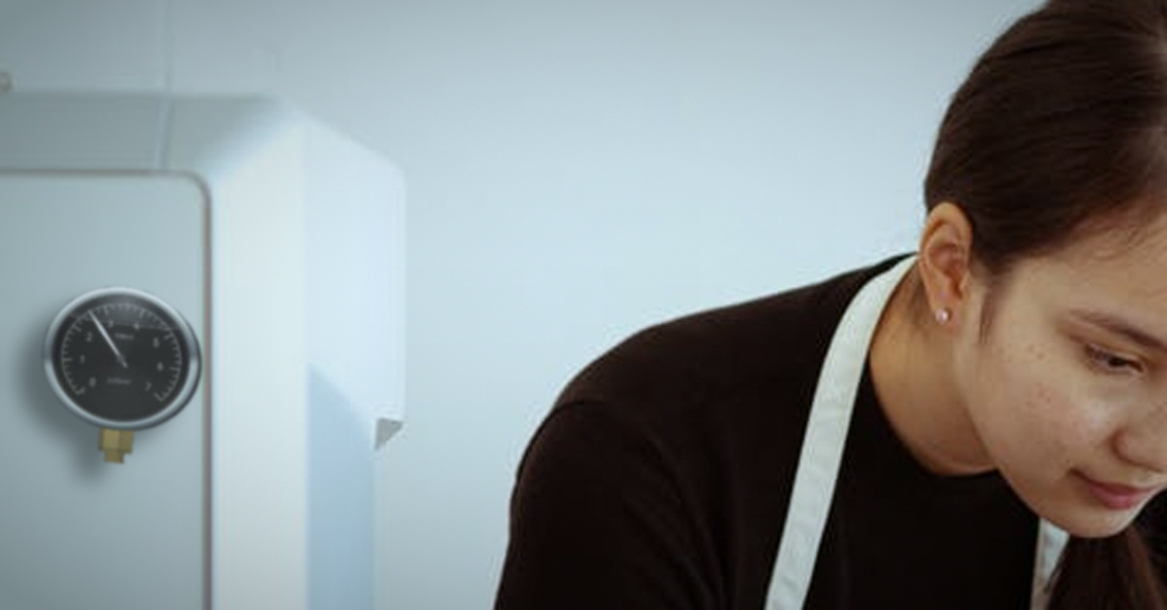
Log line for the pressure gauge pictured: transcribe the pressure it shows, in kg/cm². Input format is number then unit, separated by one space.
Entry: 2.6 kg/cm²
